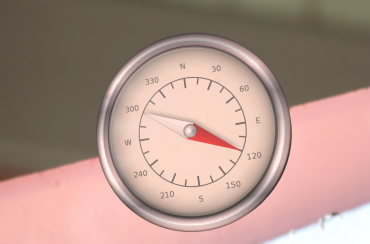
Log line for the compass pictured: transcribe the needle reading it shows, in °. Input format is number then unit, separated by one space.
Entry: 120 °
